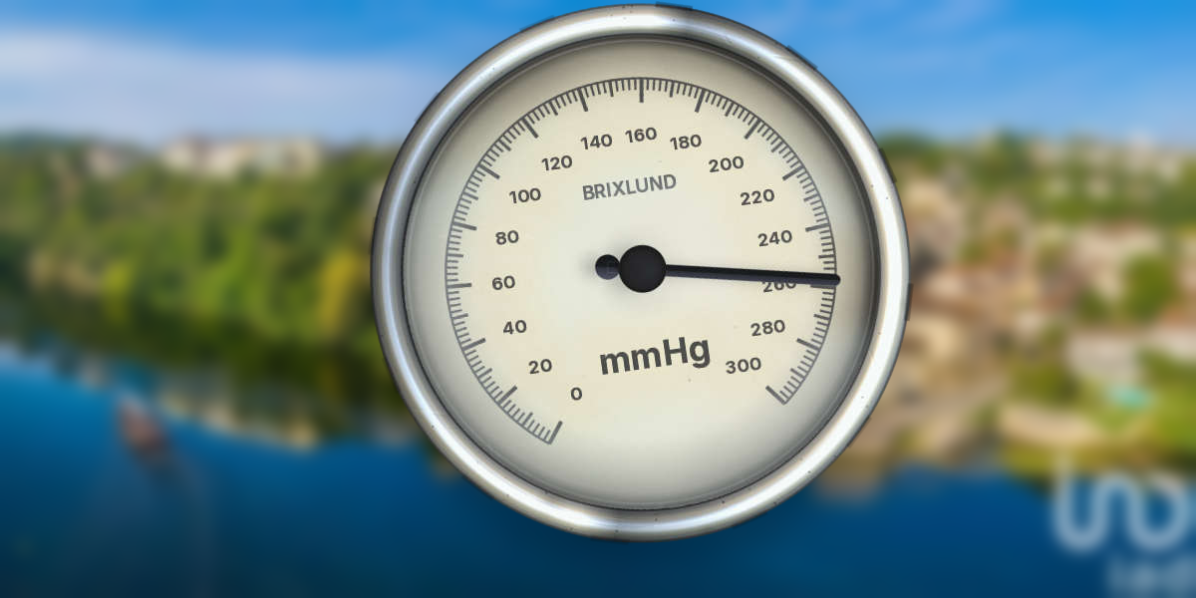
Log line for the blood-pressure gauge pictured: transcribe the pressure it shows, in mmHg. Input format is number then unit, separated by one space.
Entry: 258 mmHg
